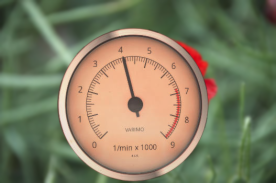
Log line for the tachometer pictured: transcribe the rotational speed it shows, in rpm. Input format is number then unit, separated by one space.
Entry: 4000 rpm
